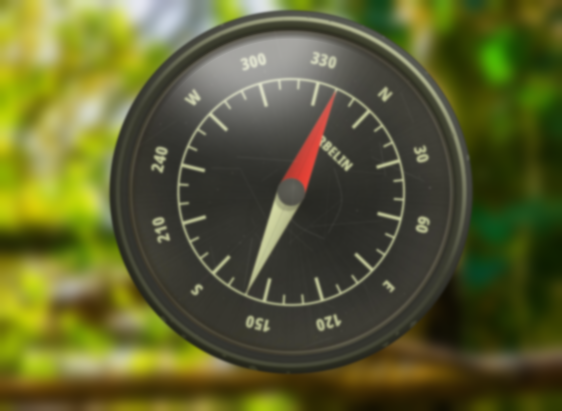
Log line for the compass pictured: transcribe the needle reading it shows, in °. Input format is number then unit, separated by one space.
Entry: 340 °
